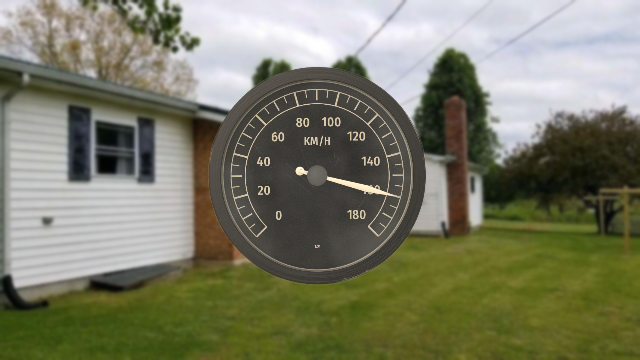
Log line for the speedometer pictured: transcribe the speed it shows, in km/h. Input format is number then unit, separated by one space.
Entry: 160 km/h
